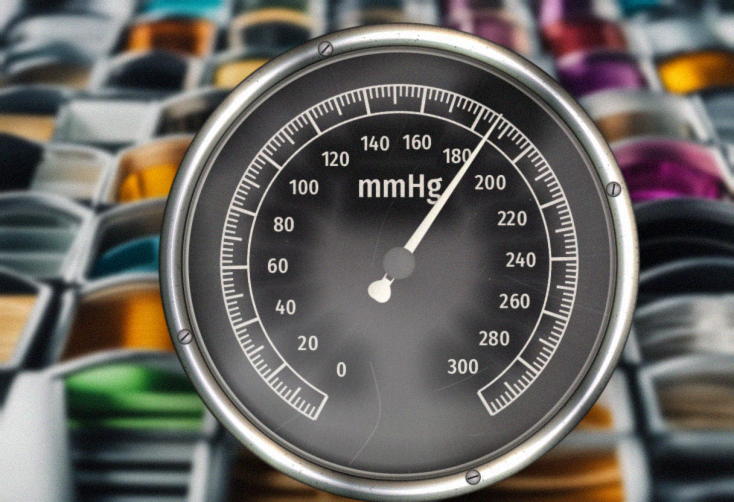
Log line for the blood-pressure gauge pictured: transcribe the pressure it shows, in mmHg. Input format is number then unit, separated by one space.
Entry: 186 mmHg
